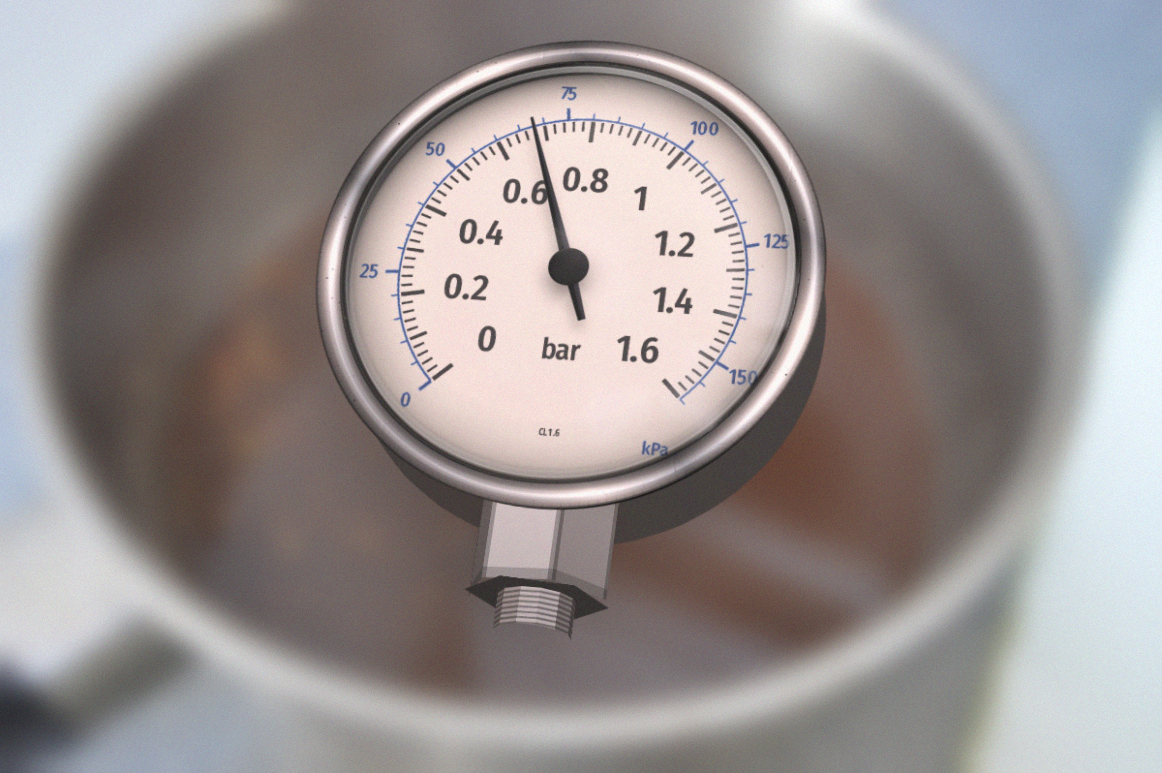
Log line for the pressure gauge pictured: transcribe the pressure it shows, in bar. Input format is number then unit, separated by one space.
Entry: 0.68 bar
